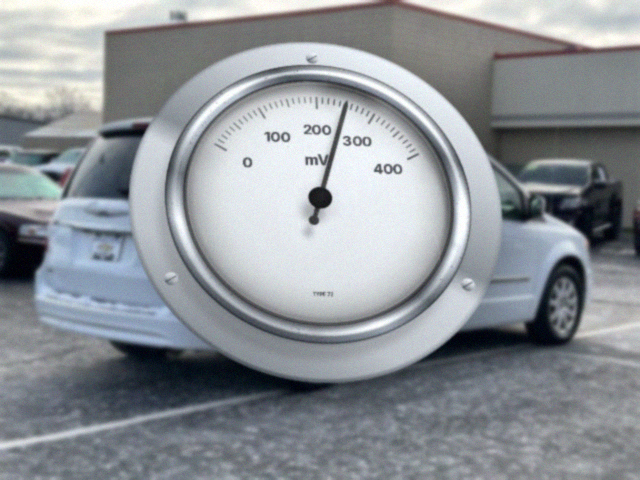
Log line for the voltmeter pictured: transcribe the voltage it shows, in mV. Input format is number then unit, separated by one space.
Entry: 250 mV
